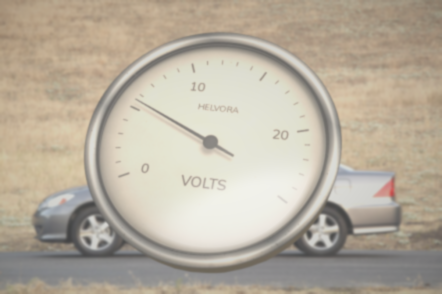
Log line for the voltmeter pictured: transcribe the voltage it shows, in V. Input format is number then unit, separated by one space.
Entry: 5.5 V
